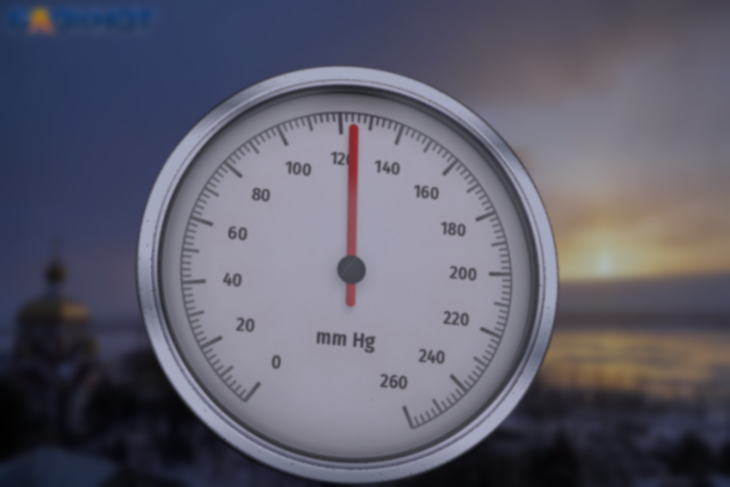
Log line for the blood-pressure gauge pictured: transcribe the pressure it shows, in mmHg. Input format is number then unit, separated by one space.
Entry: 124 mmHg
